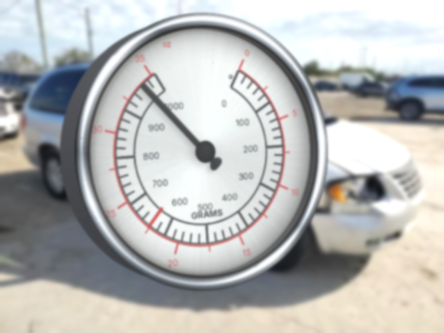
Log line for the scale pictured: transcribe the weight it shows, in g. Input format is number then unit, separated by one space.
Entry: 960 g
